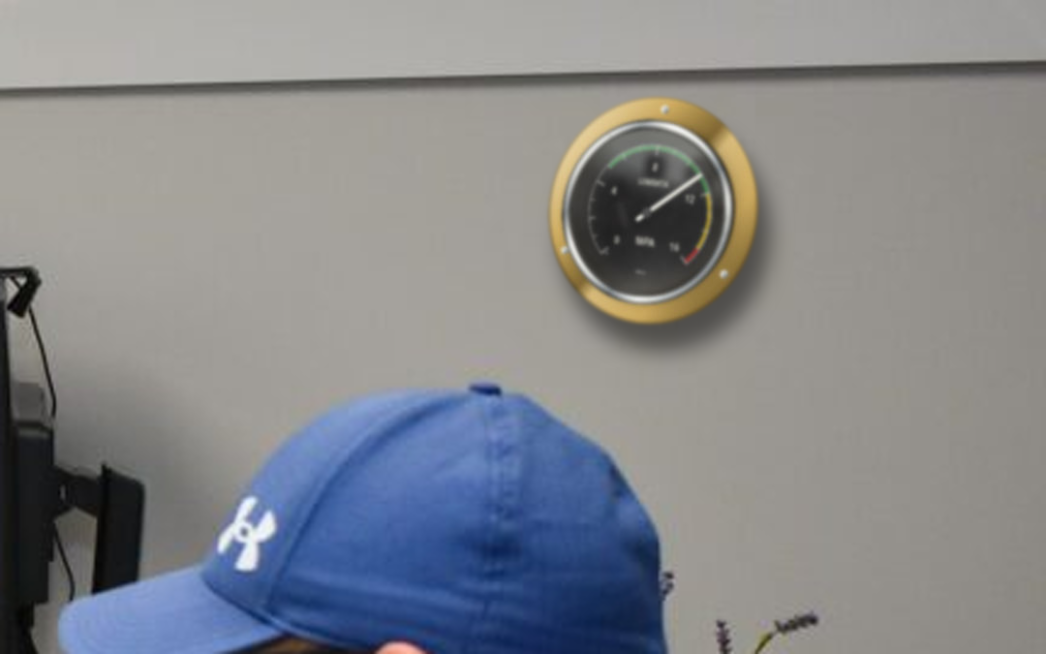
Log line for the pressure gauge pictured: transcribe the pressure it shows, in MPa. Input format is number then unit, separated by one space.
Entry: 11 MPa
